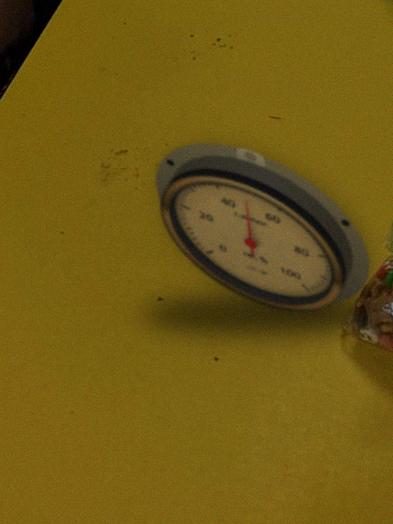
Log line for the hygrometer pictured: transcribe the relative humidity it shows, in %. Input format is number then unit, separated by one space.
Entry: 50 %
